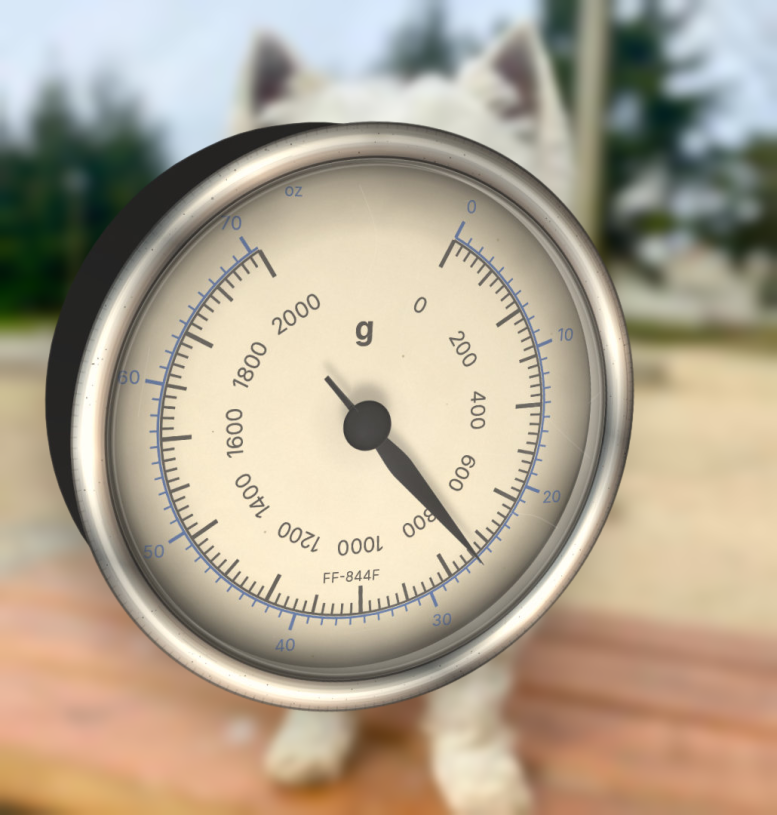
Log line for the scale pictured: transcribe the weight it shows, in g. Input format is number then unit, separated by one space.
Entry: 740 g
